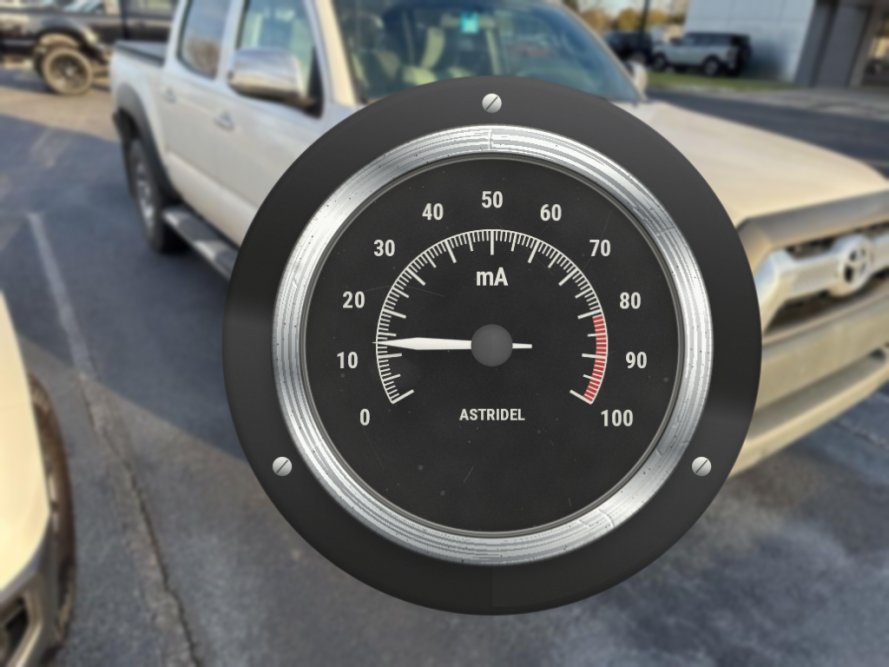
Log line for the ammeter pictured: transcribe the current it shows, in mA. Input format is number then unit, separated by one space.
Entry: 13 mA
